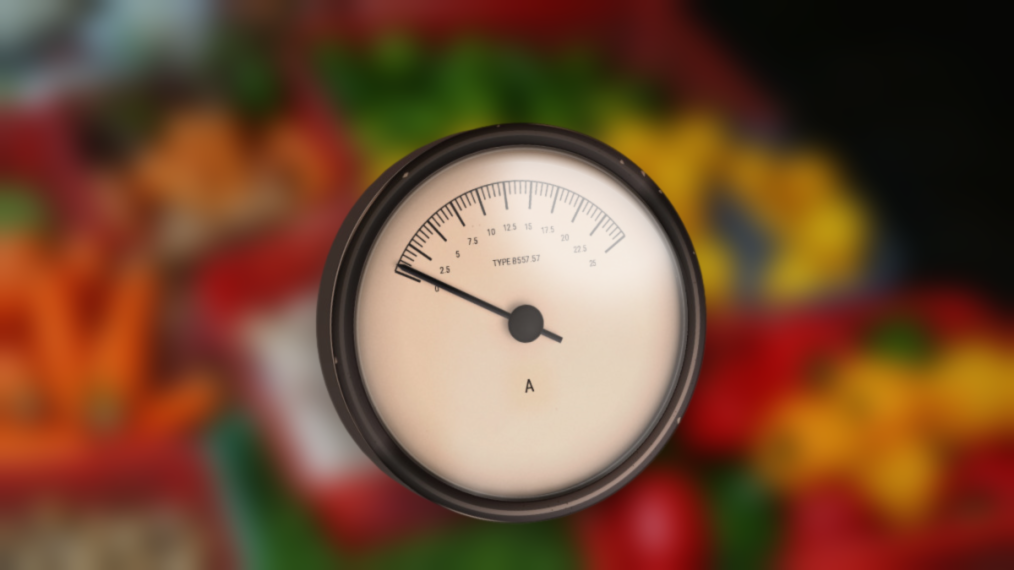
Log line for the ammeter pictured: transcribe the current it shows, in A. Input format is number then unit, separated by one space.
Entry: 0.5 A
